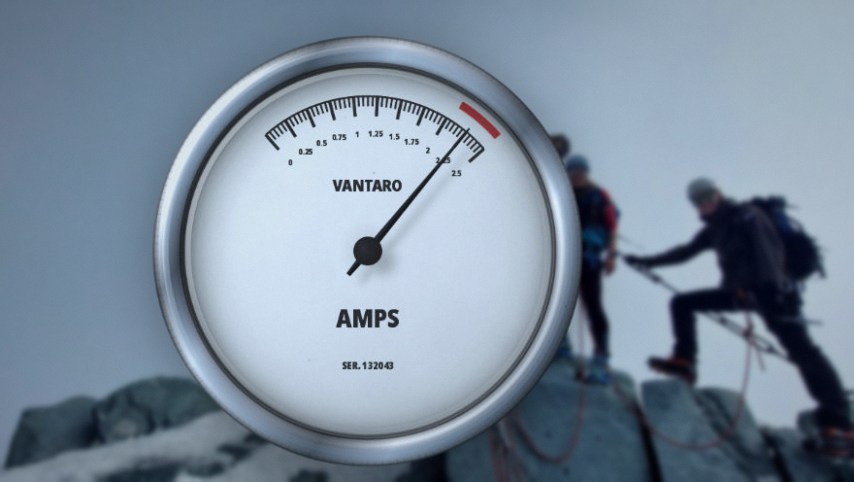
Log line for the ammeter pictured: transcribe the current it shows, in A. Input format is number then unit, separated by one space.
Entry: 2.25 A
